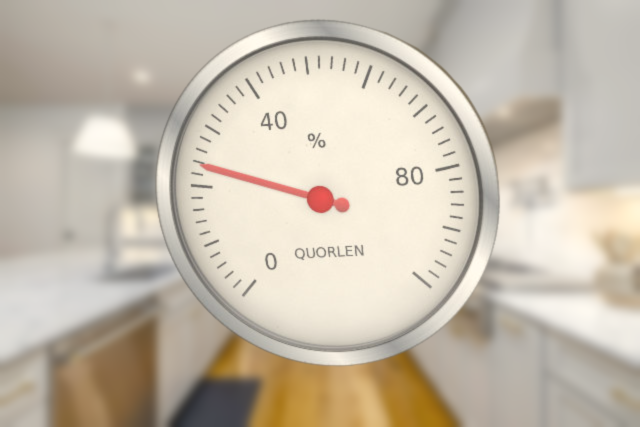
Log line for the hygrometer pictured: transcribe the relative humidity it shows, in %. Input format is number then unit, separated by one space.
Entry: 24 %
